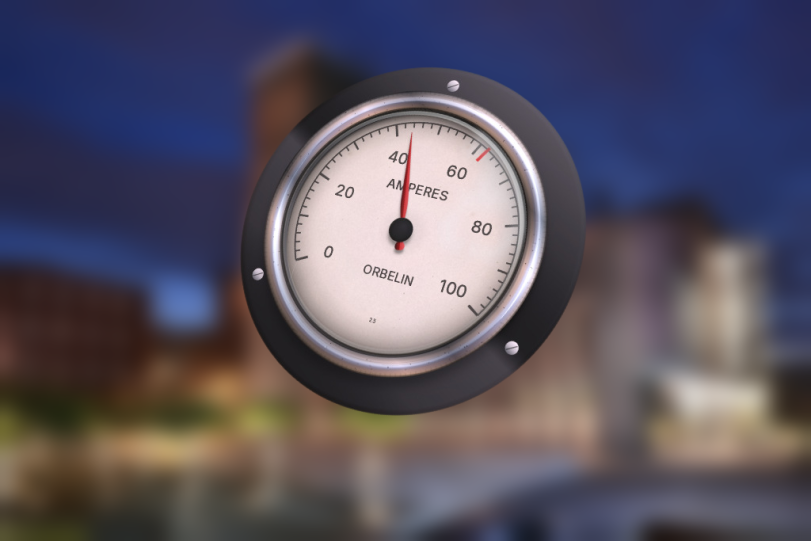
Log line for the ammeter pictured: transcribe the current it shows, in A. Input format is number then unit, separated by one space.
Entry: 44 A
